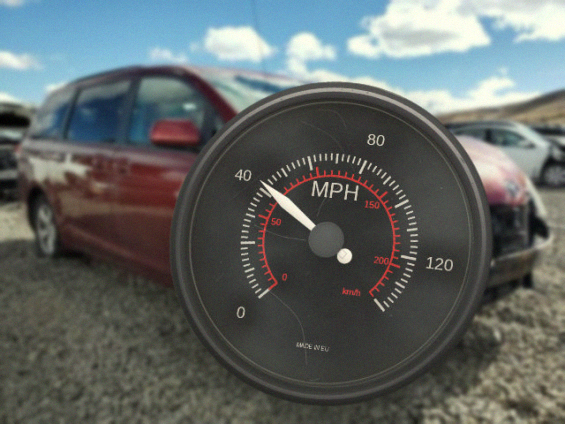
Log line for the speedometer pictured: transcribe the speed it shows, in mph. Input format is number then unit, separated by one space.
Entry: 42 mph
